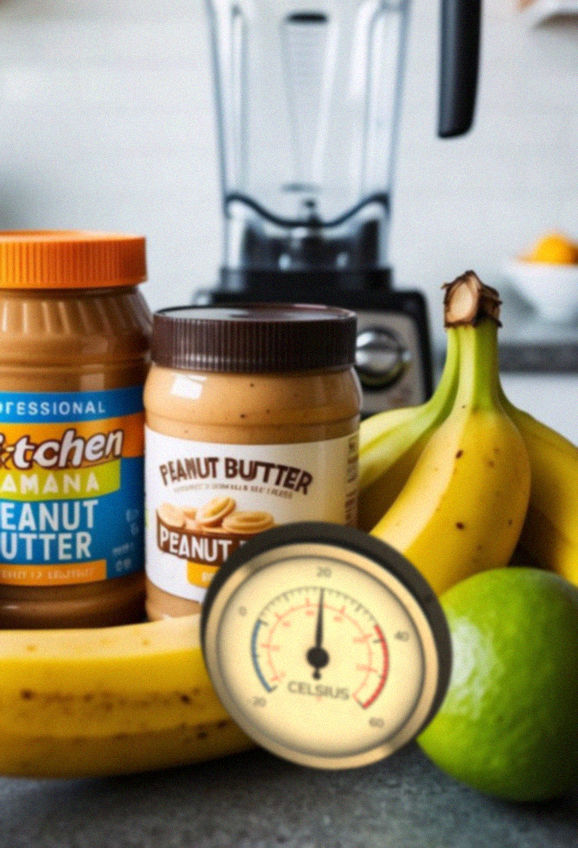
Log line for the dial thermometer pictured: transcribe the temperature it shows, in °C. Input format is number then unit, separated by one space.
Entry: 20 °C
